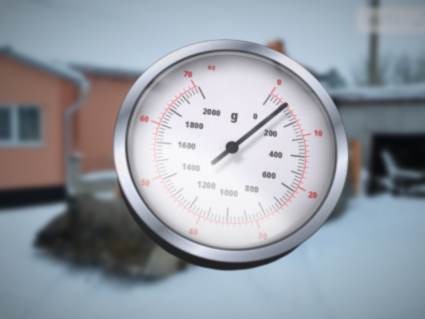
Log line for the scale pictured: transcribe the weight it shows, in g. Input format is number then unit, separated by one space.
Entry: 100 g
